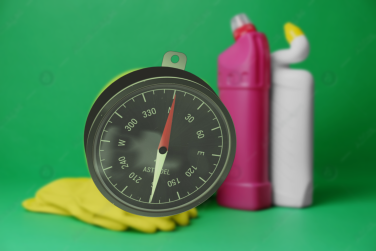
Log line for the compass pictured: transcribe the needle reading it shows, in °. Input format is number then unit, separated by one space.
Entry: 0 °
